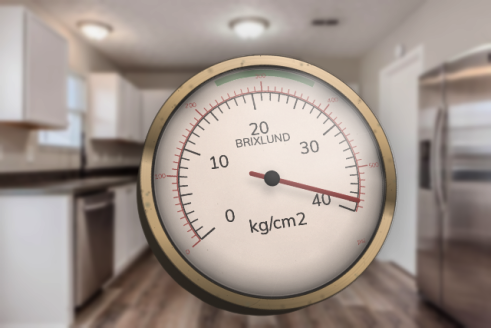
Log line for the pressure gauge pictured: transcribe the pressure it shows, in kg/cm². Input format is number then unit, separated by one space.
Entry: 39 kg/cm²
